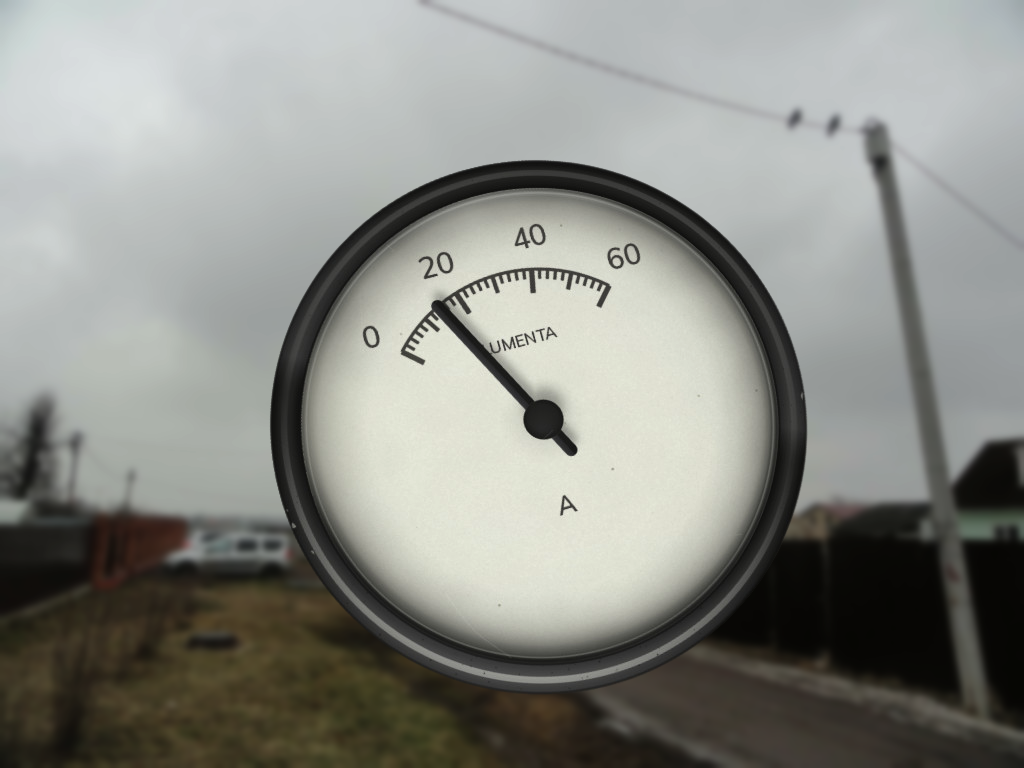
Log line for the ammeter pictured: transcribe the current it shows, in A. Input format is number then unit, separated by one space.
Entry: 14 A
